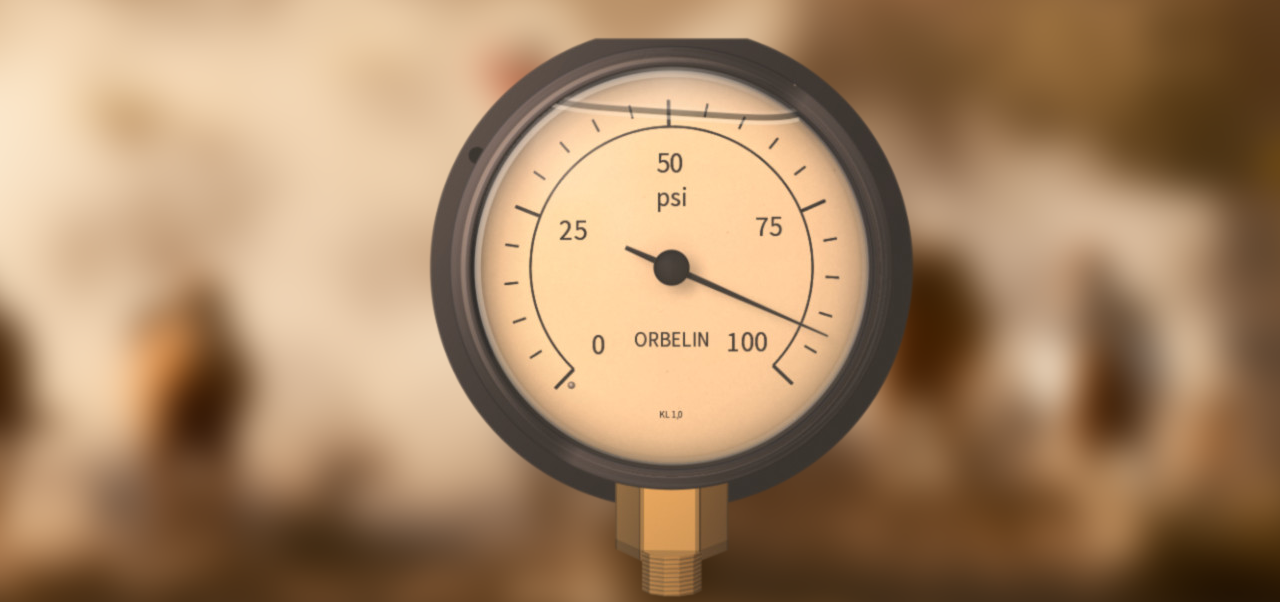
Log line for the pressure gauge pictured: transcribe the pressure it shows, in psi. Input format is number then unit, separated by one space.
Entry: 92.5 psi
